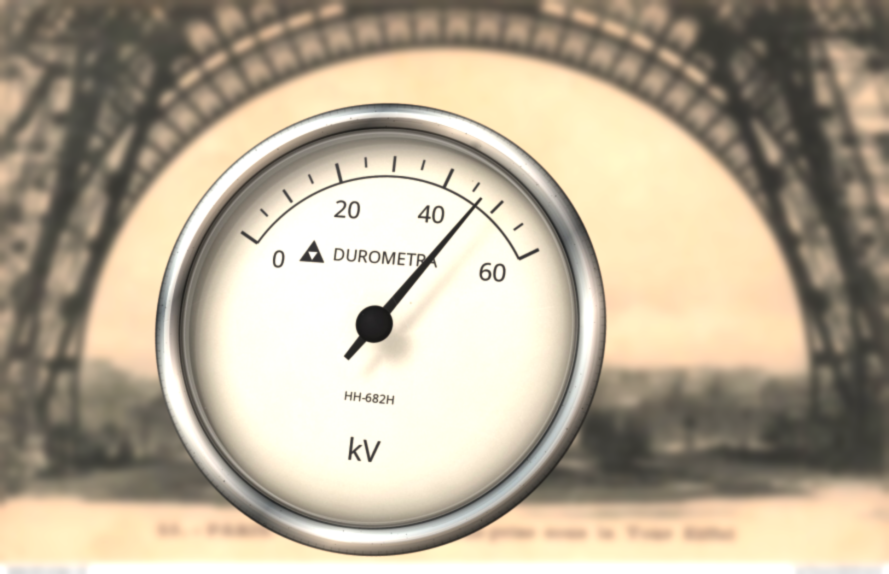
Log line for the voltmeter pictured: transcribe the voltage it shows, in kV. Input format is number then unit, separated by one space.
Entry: 47.5 kV
